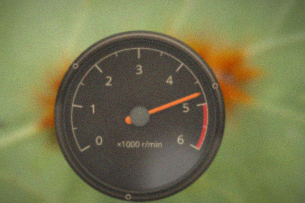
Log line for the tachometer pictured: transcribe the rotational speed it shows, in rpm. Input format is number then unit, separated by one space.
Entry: 4750 rpm
